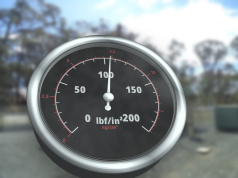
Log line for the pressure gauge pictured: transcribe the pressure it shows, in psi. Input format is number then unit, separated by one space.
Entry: 105 psi
